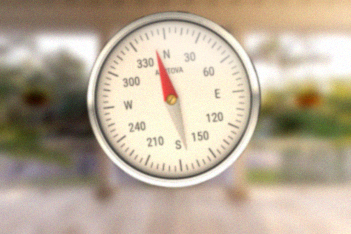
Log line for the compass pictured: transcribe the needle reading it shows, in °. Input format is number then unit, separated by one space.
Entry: 350 °
